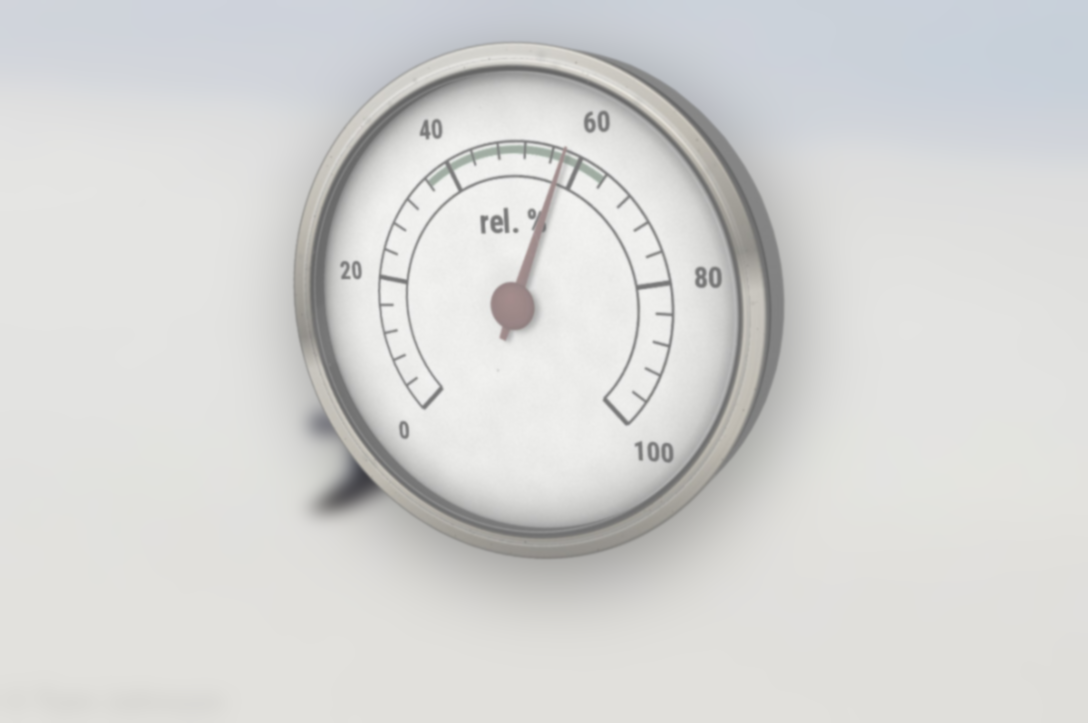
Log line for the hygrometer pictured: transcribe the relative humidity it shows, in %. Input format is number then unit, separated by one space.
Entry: 58 %
